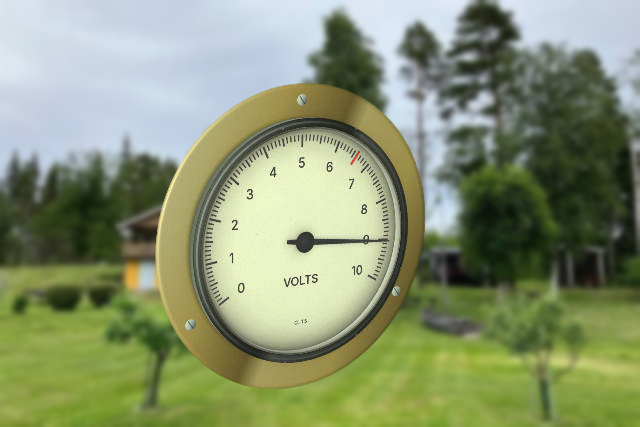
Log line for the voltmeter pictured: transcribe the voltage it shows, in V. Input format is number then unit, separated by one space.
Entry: 9 V
